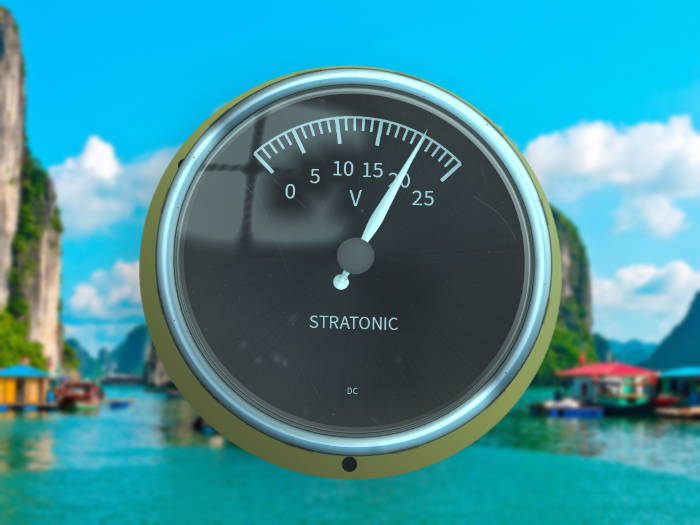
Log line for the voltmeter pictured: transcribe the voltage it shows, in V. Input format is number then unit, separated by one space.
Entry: 20 V
